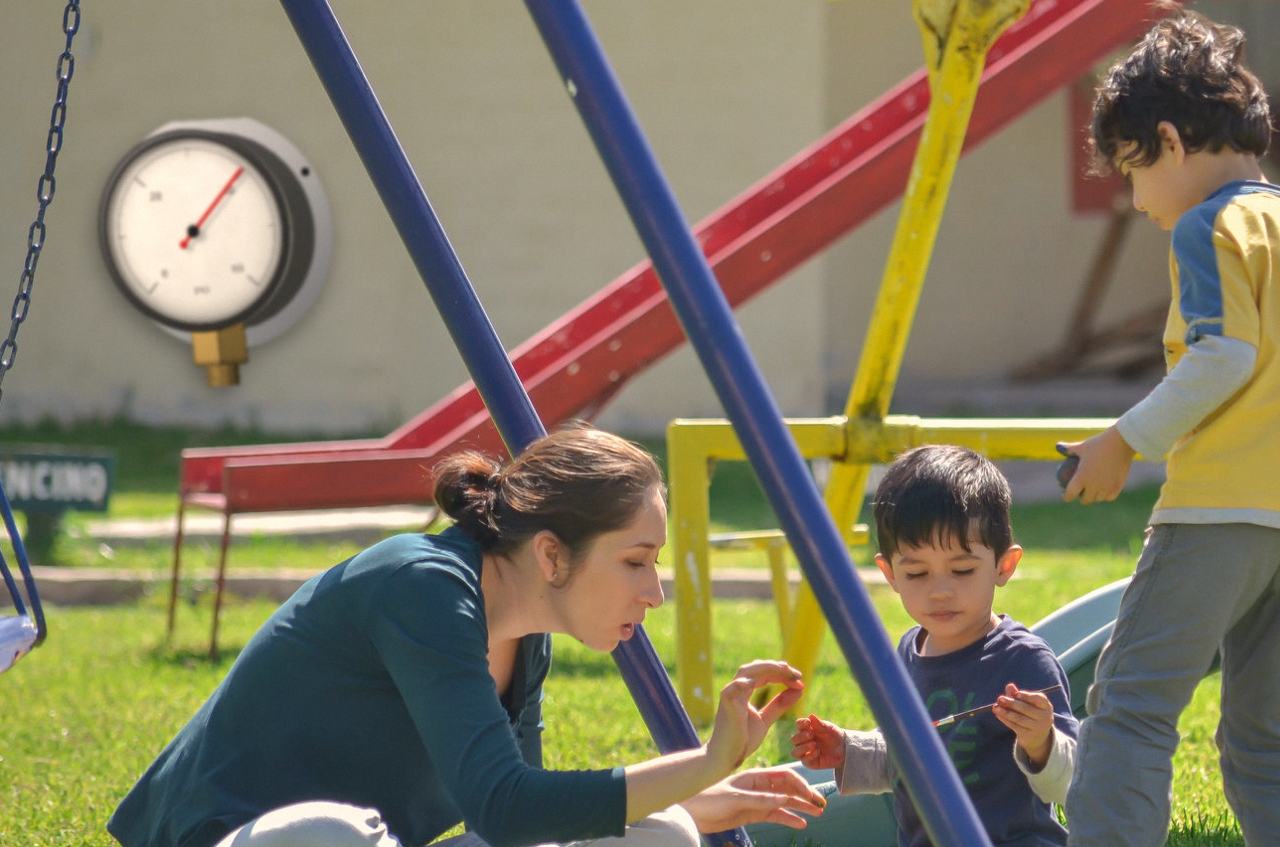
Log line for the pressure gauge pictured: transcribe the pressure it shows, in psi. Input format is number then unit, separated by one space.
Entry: 40 psi
